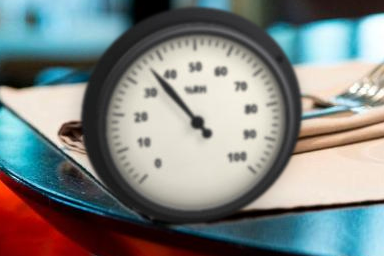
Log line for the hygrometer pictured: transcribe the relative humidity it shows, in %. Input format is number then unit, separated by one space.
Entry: 36 %
